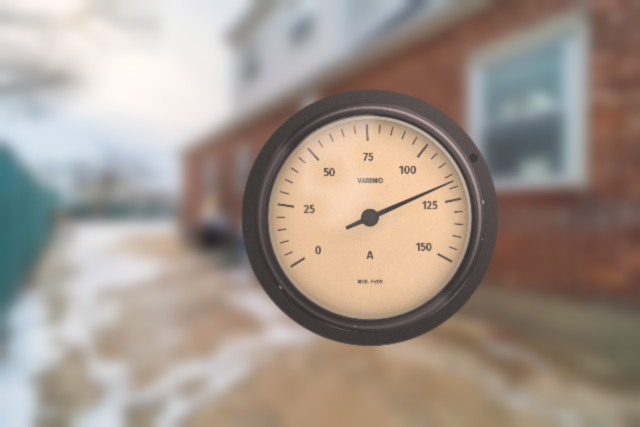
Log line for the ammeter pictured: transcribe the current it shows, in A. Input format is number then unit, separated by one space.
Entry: 117.5 A
